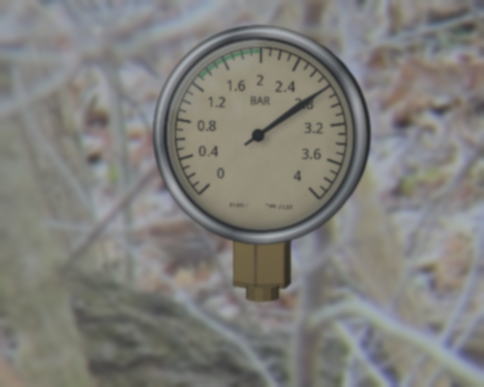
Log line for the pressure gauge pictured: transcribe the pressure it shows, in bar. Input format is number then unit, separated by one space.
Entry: 2.8 bar
